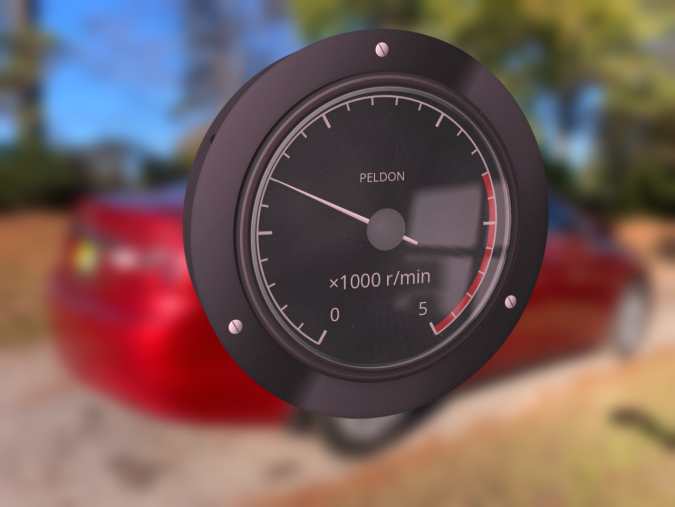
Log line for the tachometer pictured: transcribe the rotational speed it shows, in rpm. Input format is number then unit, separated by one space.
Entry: 1400 rpm
